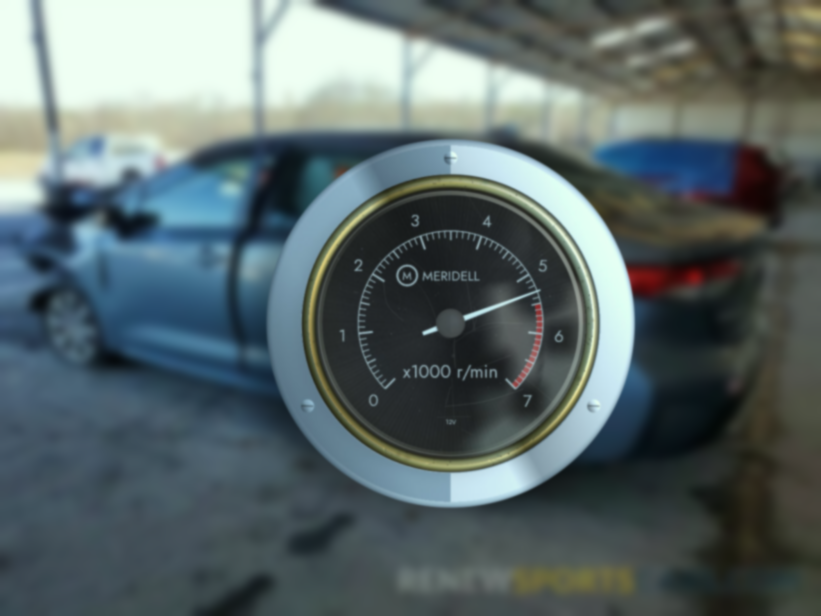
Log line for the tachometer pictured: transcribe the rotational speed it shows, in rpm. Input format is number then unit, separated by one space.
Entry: 5300 rpm
